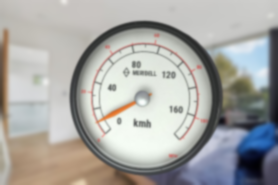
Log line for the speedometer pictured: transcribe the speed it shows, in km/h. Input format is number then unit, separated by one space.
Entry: 10 km/h
